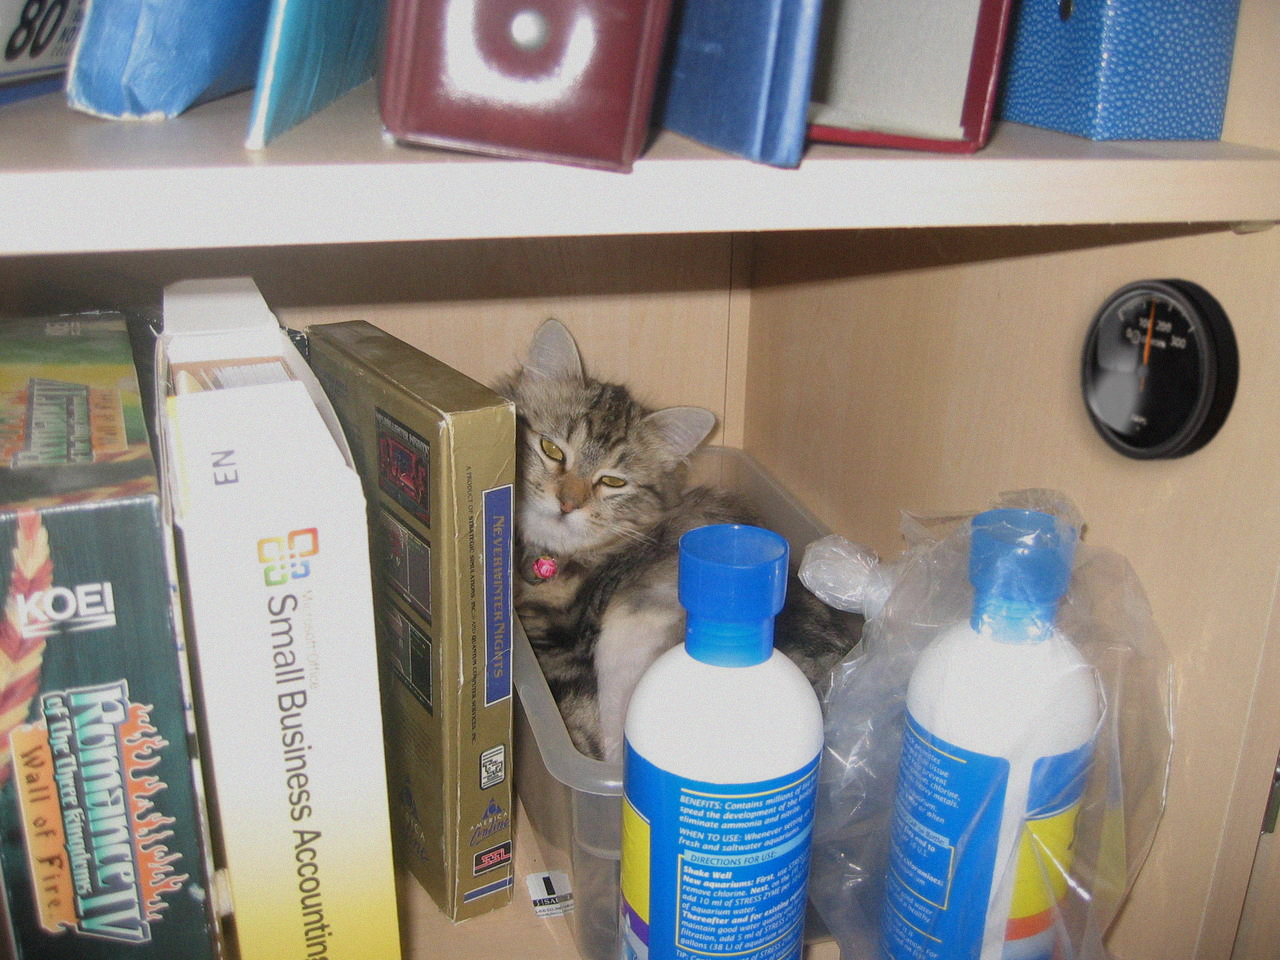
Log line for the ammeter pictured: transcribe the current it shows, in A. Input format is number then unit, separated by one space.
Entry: 150 A
